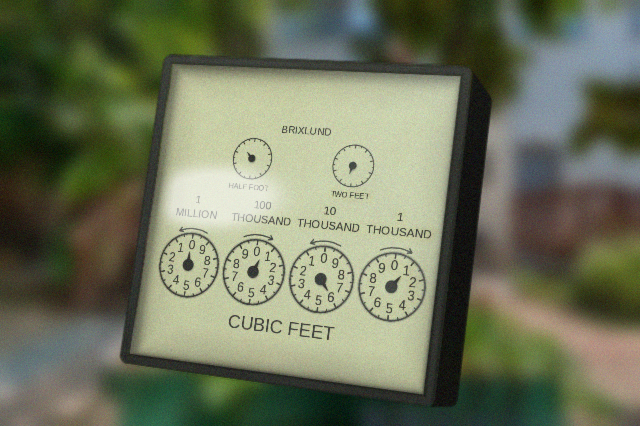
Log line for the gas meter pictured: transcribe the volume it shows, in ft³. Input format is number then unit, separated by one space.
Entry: 6100 ft³
